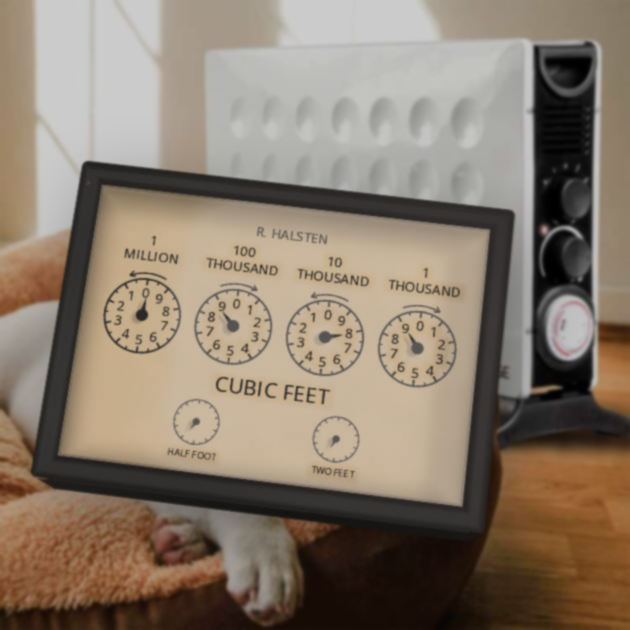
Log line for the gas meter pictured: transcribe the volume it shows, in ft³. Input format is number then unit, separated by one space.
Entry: 987900 ft³
